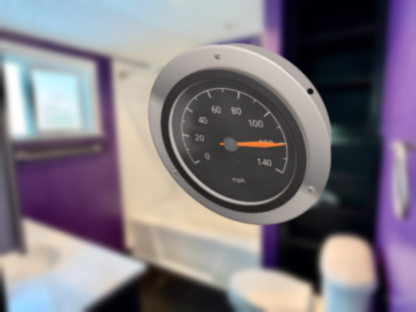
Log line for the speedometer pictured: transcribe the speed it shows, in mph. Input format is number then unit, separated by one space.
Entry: 120 mph
